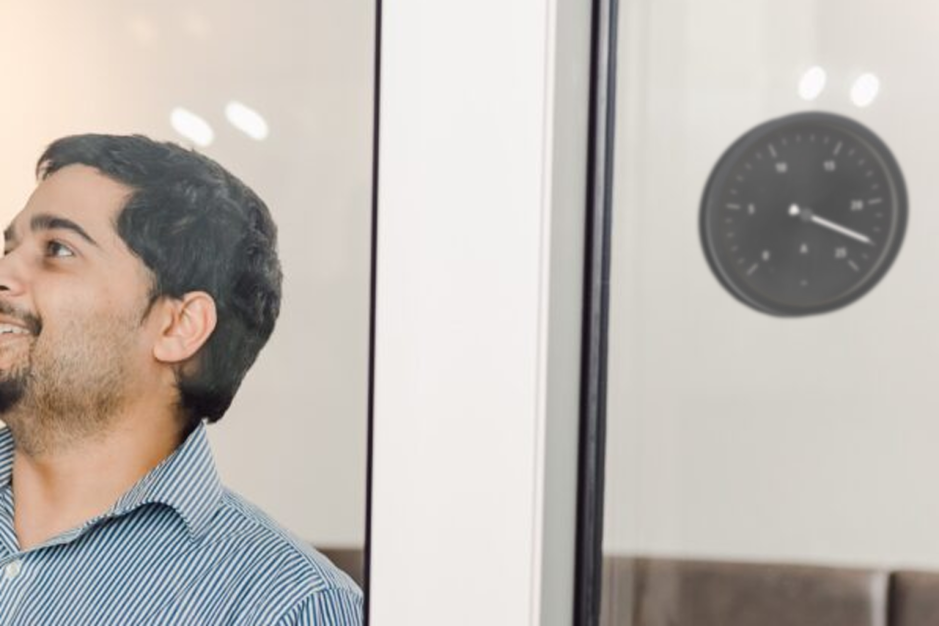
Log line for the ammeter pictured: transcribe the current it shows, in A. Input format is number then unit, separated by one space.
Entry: 23 A
